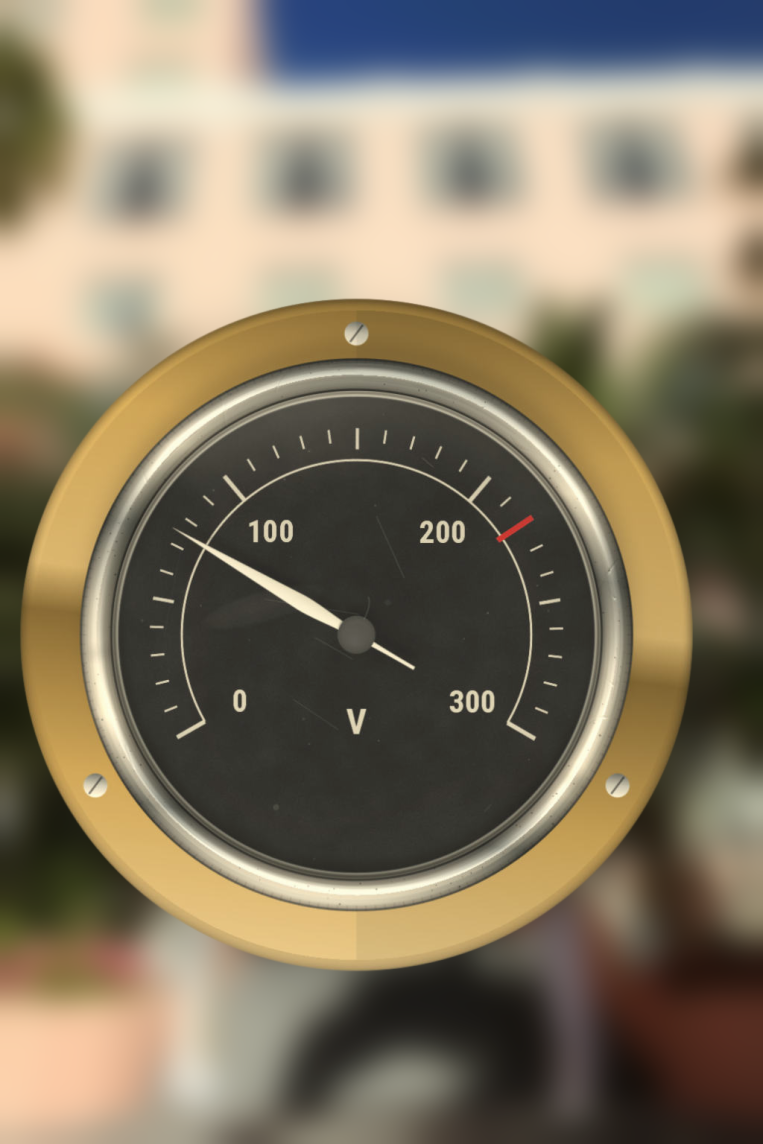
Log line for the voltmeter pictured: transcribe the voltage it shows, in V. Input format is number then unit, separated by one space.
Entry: 75 V
